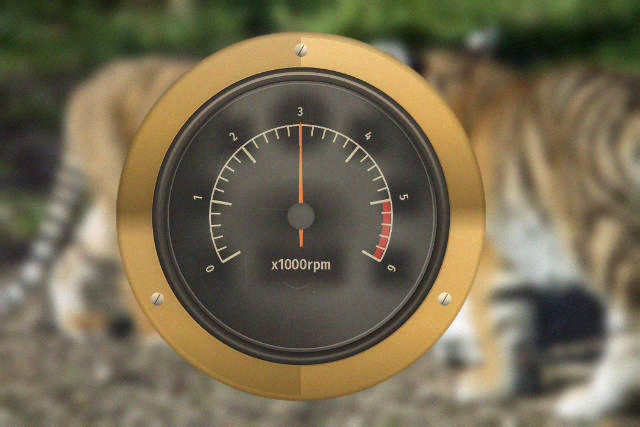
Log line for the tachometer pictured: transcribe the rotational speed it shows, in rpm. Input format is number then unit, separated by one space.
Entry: 3000 rpm
